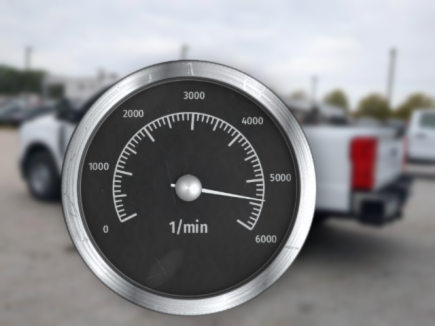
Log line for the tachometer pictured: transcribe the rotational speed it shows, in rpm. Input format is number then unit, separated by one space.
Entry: 5400 rpm
